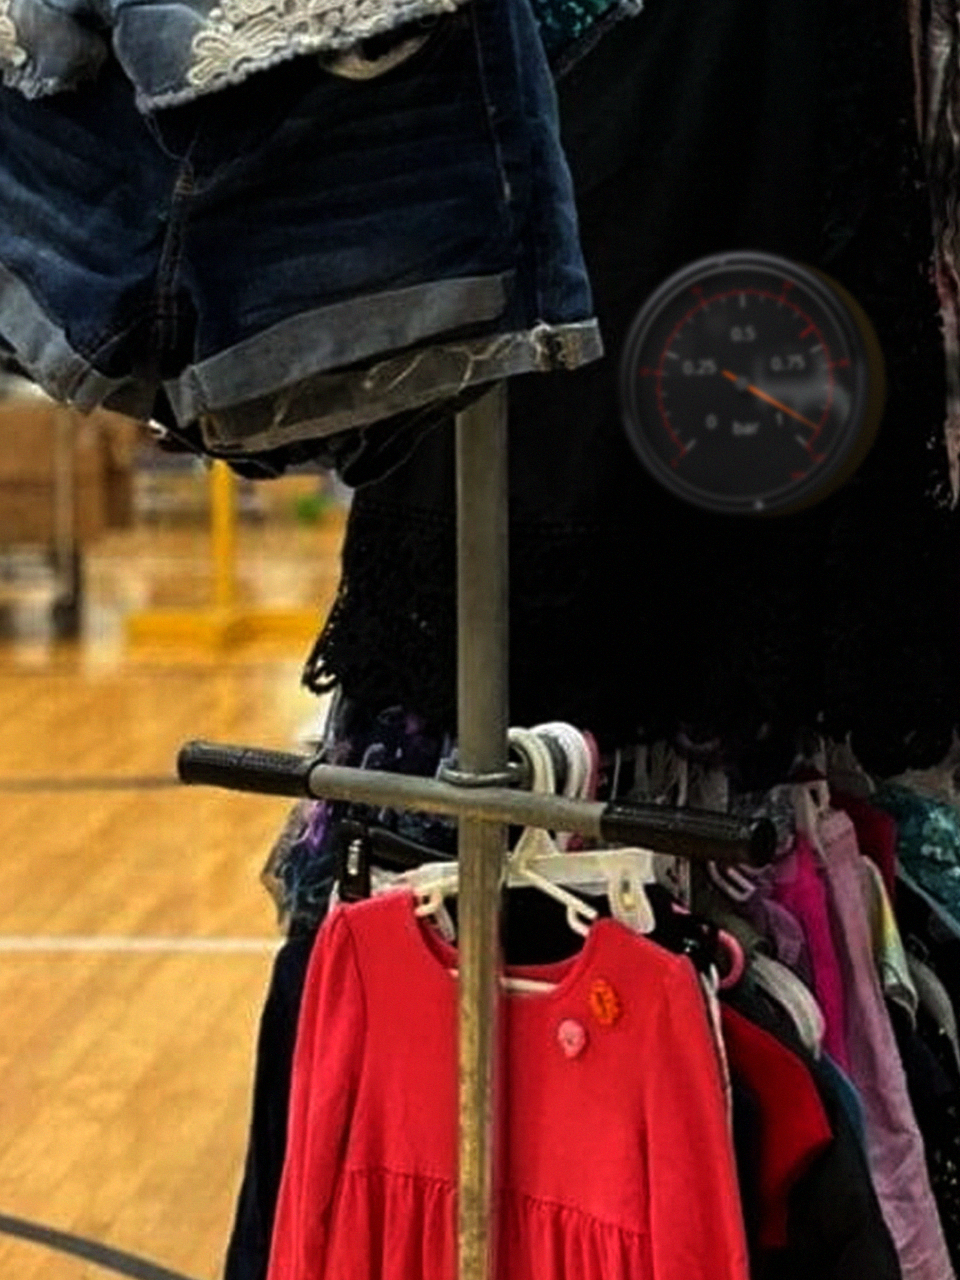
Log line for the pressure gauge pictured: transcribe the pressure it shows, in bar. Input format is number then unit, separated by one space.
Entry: 0.95 bar
